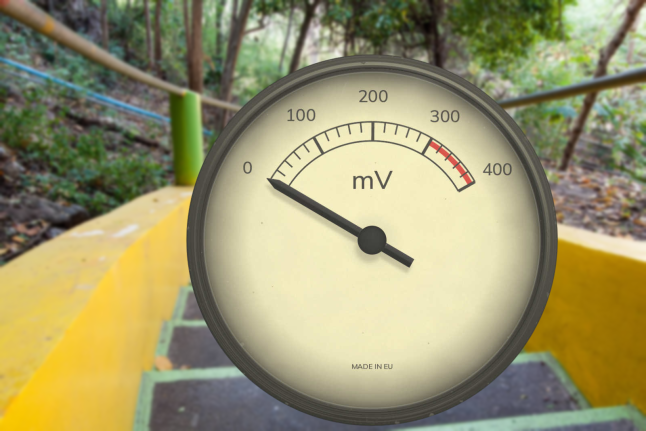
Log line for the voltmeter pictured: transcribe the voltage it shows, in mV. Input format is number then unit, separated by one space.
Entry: 0 mV
